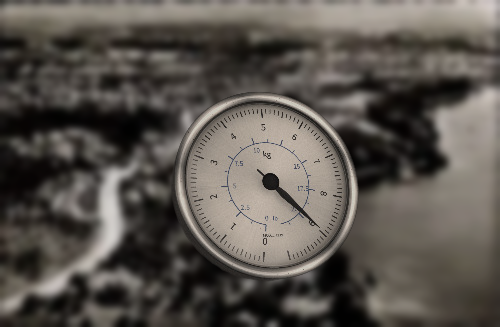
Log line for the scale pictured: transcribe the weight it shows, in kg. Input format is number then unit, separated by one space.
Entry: 9 kg
